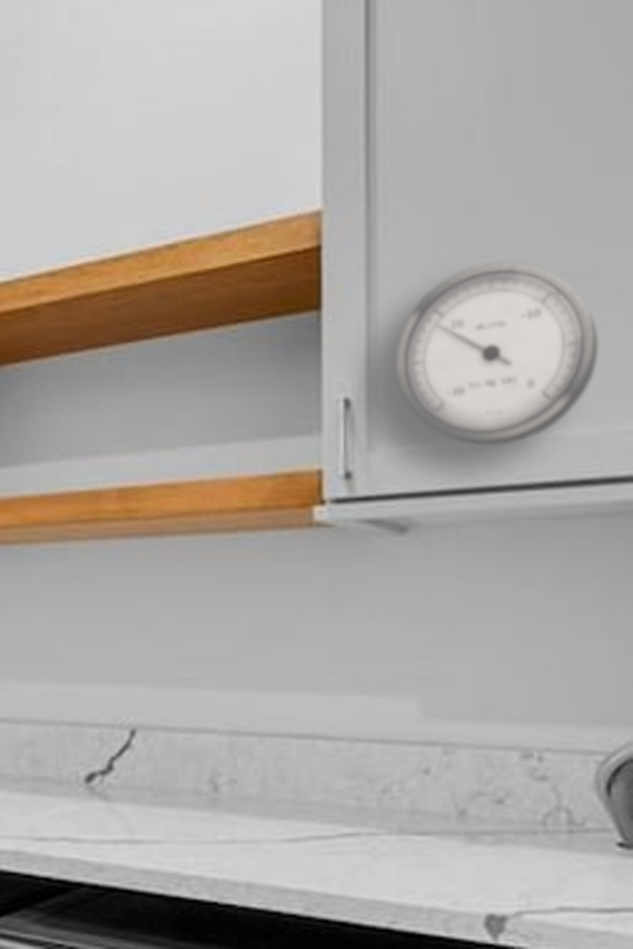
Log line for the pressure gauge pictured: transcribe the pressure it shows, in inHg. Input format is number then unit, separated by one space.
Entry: -21 inHg
